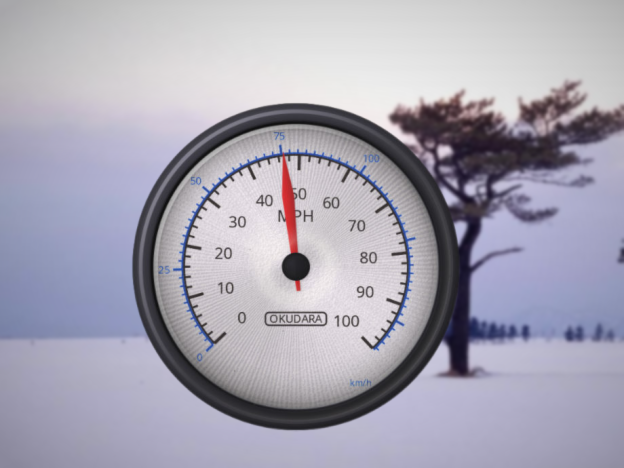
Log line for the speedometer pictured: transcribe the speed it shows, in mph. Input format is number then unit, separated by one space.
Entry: 47 mph
